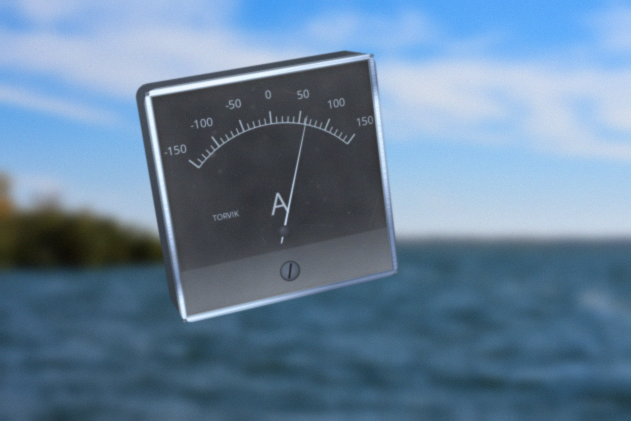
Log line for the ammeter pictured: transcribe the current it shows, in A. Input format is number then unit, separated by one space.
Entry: 60 A
